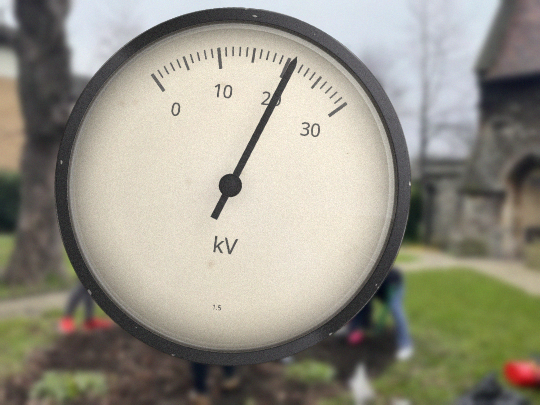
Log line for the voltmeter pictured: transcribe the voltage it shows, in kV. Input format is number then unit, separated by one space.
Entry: 21 kV
